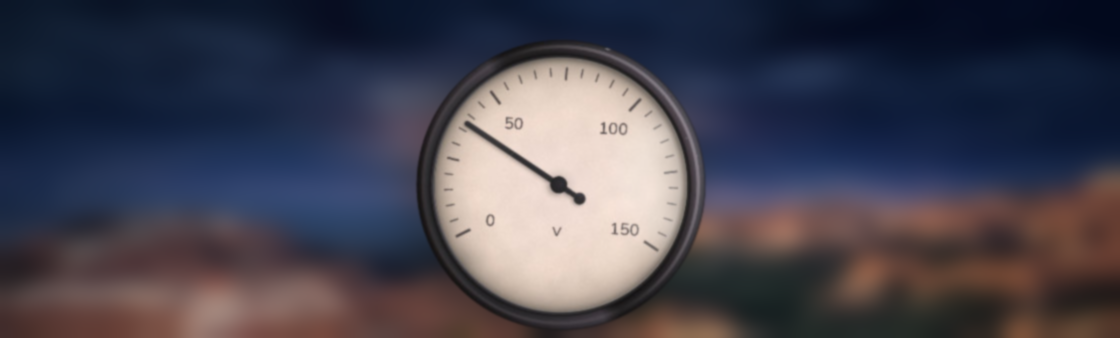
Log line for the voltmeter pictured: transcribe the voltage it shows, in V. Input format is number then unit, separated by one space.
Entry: 37.5 V
